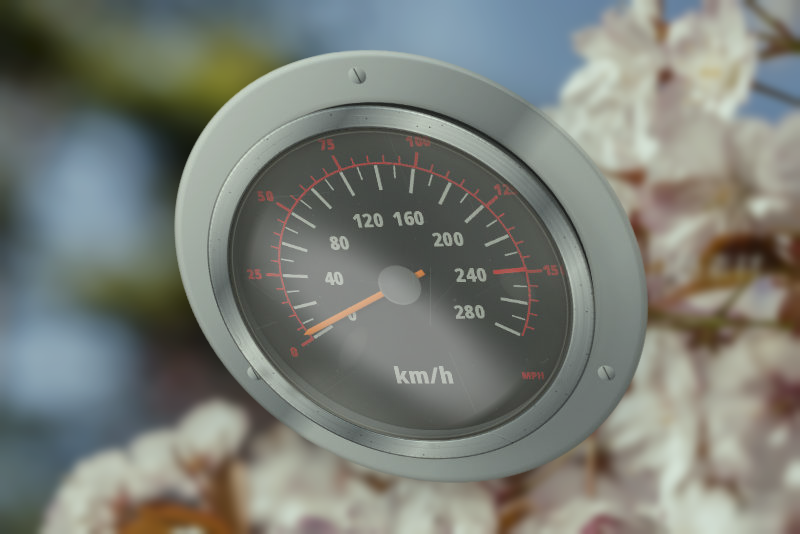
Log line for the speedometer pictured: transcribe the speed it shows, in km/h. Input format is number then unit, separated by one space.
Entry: 5 km/h
